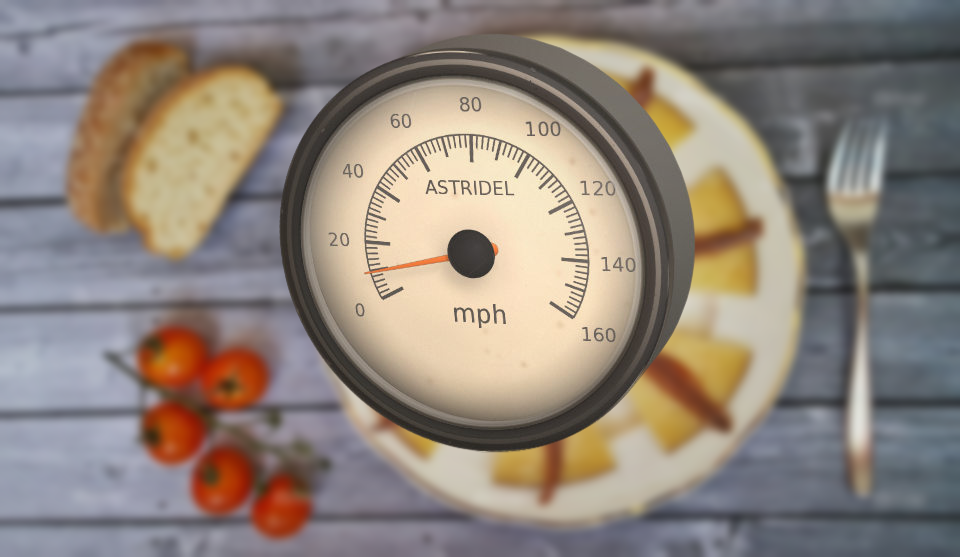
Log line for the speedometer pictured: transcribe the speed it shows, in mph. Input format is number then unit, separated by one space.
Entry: 10 mph
